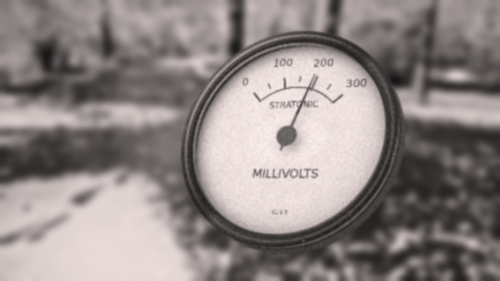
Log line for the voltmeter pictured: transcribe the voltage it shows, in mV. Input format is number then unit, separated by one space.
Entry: 200 mV
